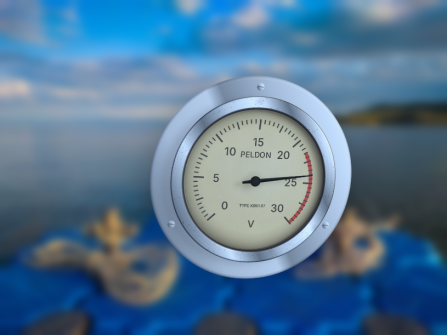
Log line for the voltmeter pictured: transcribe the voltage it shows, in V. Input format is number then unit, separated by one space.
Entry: 24 V
